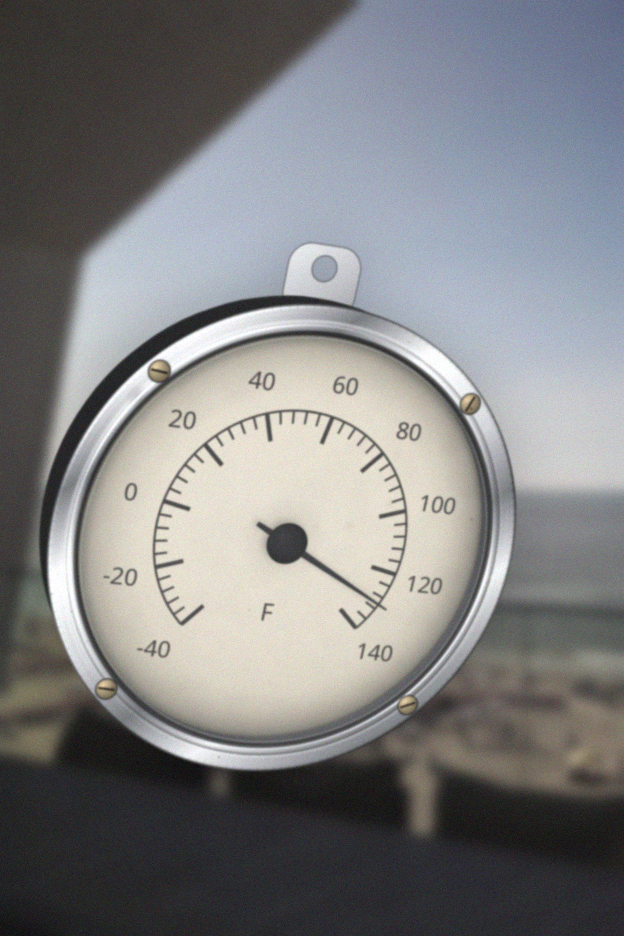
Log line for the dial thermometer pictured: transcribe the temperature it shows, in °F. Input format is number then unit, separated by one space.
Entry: 130 °F
